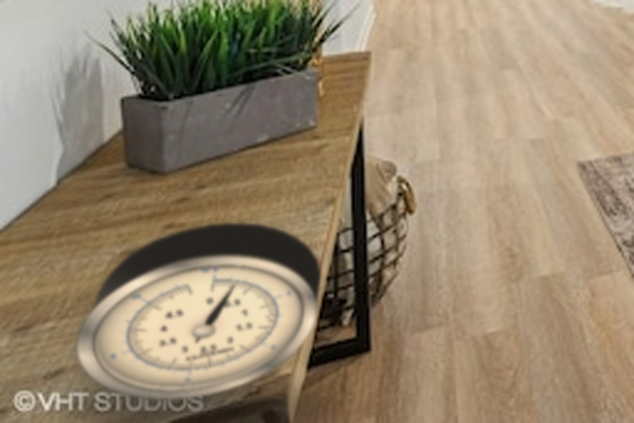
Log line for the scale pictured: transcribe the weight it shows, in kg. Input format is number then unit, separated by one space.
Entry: 0.25 kg
